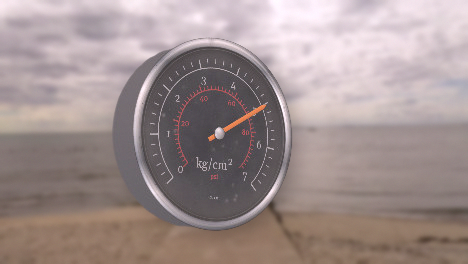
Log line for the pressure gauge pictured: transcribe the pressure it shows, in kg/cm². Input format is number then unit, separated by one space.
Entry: 5 kg/cm²
